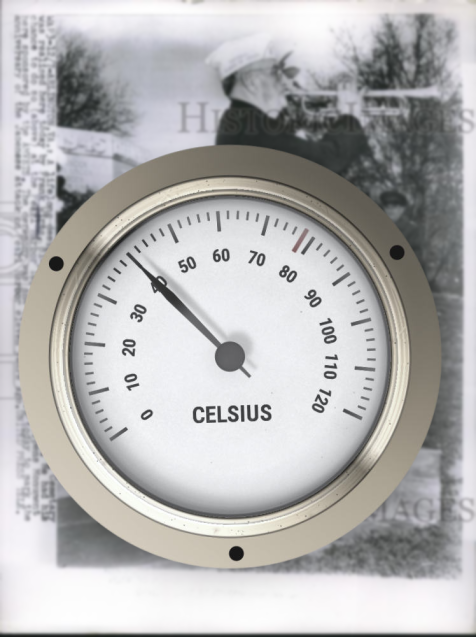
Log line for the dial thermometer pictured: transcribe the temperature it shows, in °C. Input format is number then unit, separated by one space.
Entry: 40 °C
